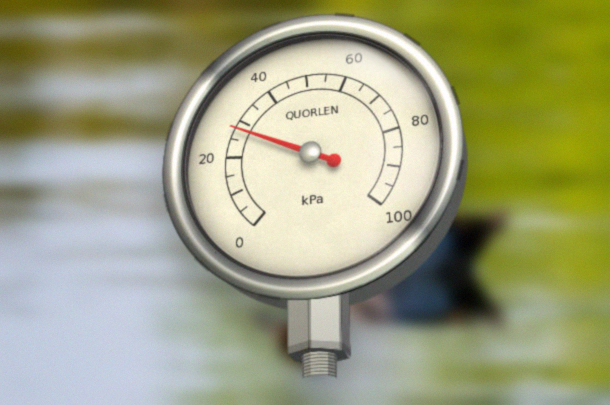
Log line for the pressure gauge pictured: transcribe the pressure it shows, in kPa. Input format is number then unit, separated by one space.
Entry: 27.5 kPa
